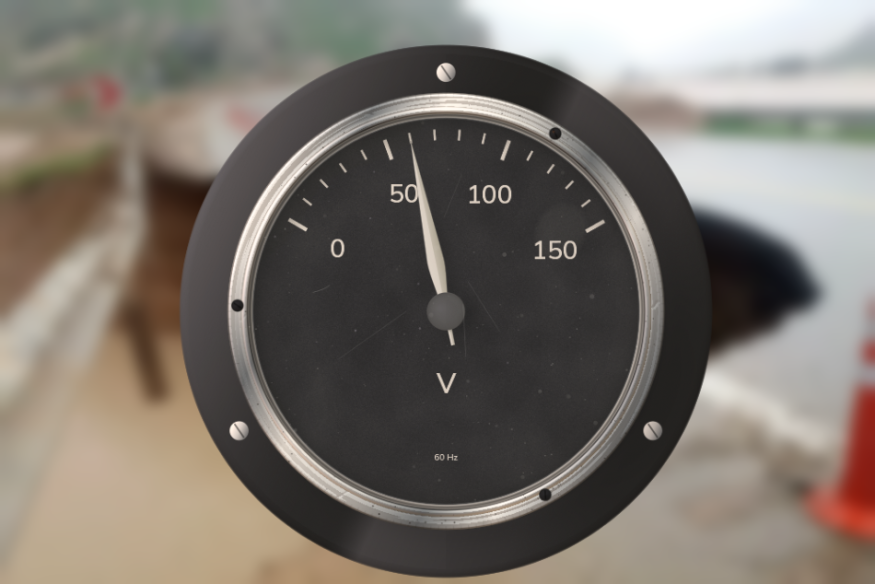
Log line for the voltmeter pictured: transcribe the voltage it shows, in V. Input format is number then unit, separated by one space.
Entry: 60 V
